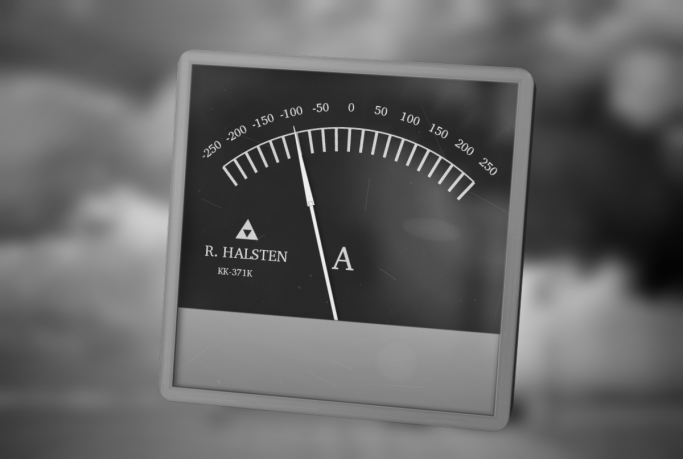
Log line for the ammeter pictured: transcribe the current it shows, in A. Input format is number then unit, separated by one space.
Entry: -100 A
